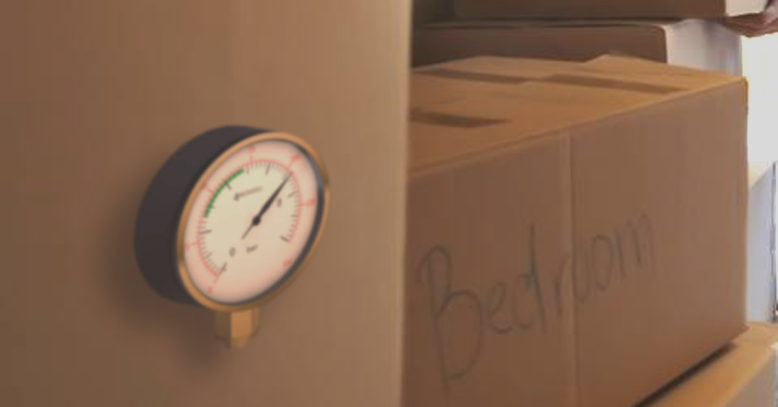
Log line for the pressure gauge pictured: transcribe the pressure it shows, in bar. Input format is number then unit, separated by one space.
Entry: 7 bar
